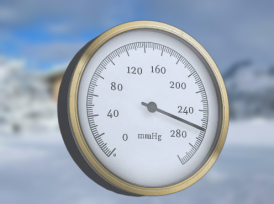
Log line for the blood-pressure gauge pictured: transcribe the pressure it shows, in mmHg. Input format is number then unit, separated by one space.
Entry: 260 mmHg
